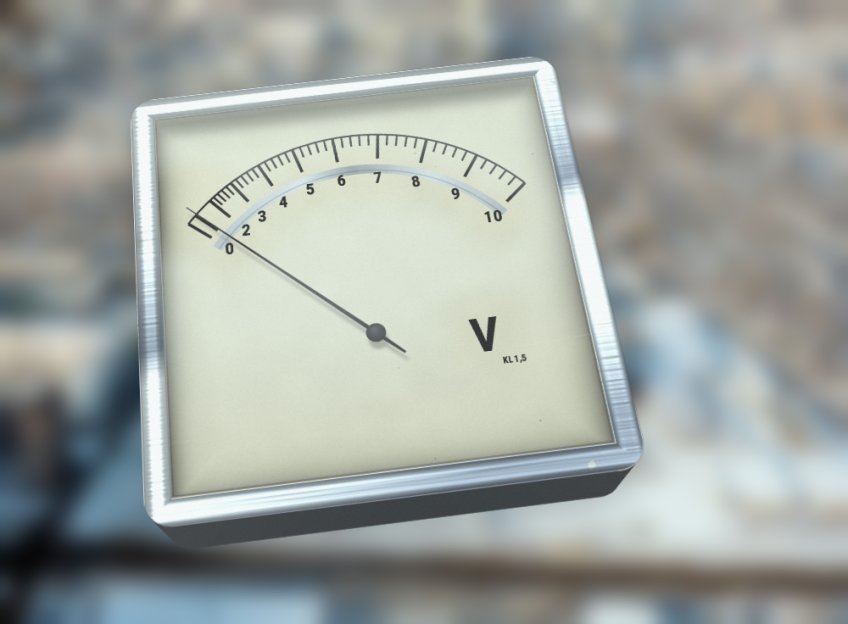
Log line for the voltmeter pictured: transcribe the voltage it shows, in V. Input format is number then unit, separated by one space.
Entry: 1 V
